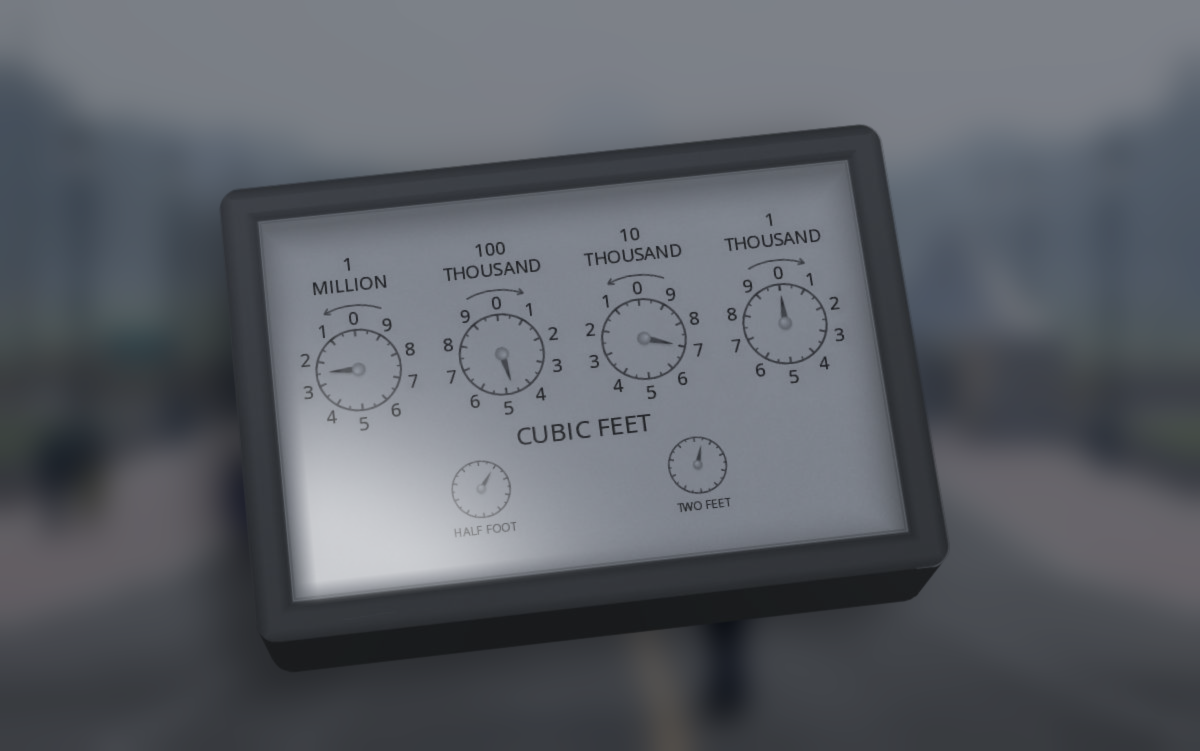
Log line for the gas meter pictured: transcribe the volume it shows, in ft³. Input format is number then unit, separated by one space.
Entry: 247000 ft³
